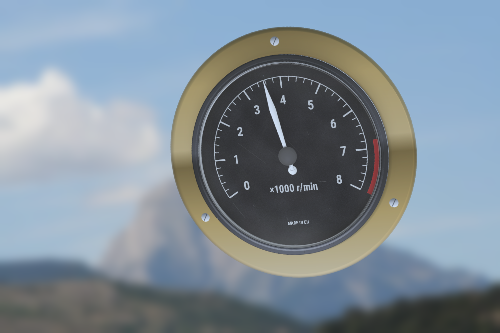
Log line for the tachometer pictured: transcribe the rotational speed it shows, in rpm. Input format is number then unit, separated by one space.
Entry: 3600 rpm
